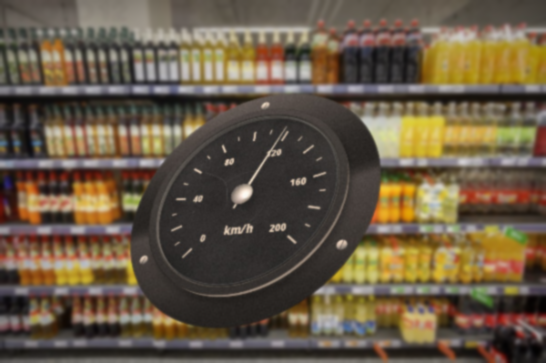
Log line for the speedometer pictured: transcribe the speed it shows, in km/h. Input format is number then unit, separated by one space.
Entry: 120 km/h
